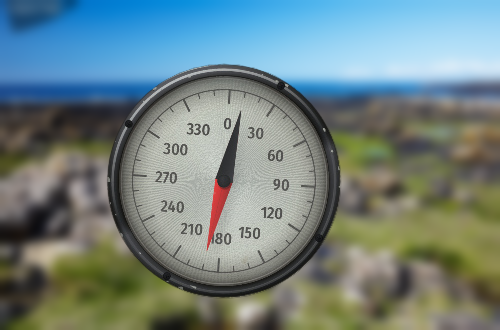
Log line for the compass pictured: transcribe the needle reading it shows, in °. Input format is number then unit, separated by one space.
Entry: 190 °
